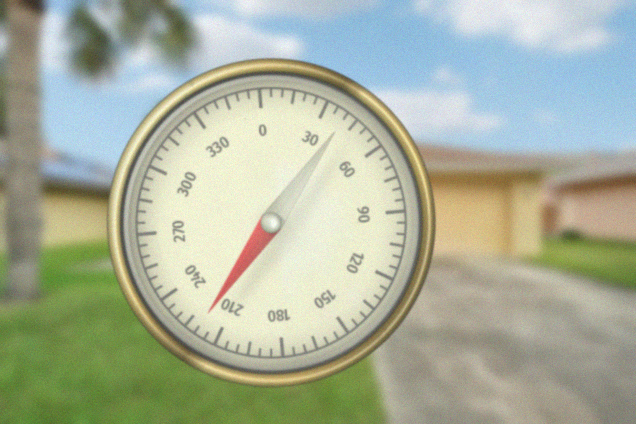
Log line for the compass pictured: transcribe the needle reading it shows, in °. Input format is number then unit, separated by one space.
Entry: 220 °
